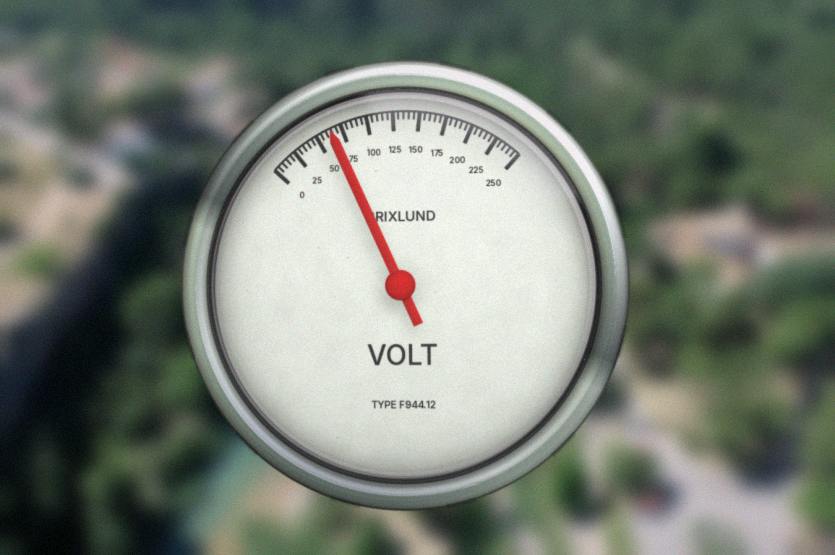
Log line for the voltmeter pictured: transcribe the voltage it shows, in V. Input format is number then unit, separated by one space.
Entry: 65 V
